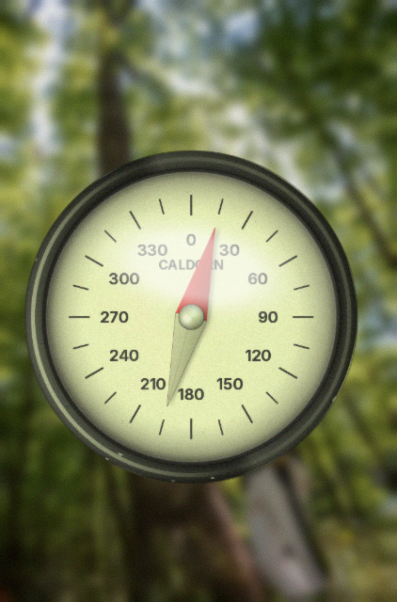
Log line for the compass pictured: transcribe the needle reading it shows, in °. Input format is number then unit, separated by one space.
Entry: 15 °
